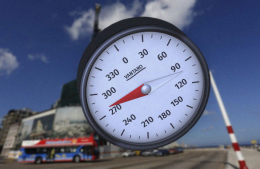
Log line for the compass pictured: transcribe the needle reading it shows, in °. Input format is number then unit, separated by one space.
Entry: 280 °
